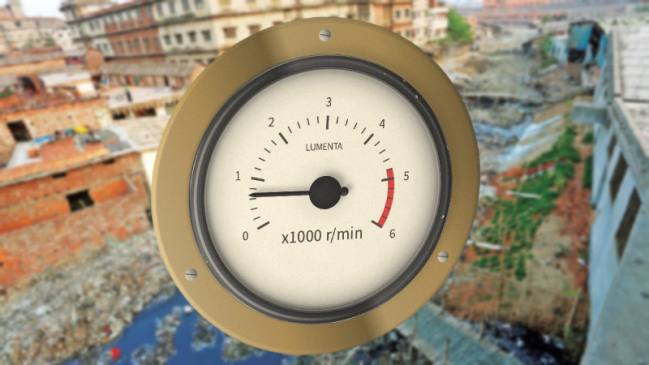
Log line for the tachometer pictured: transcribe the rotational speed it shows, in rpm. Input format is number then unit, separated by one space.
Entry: 700 rpm
